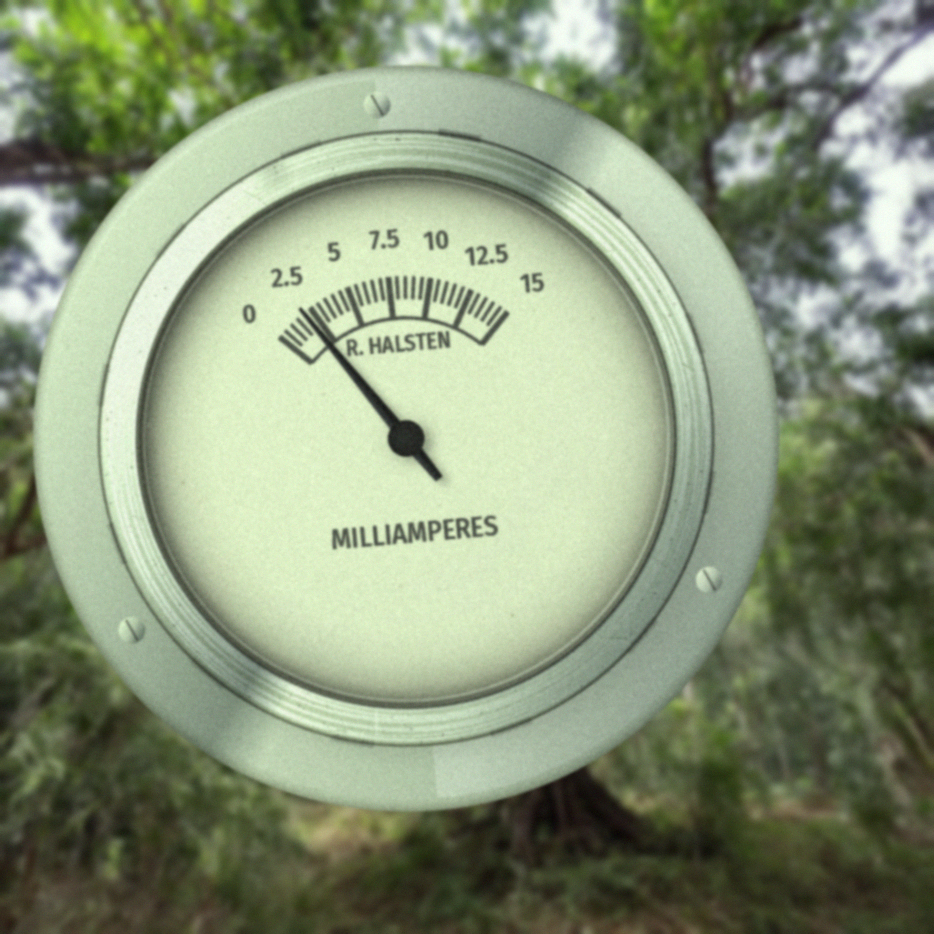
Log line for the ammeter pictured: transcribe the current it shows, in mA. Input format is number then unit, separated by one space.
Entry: 2 mA
